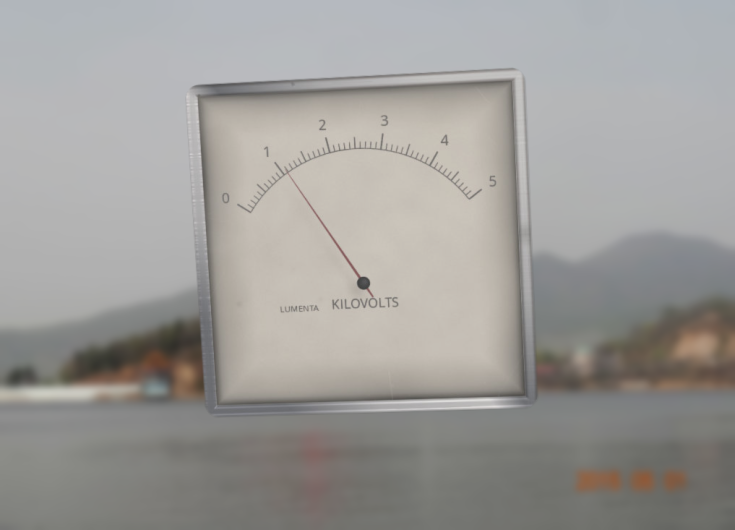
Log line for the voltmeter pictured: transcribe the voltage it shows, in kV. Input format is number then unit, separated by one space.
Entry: 1.1 kV
